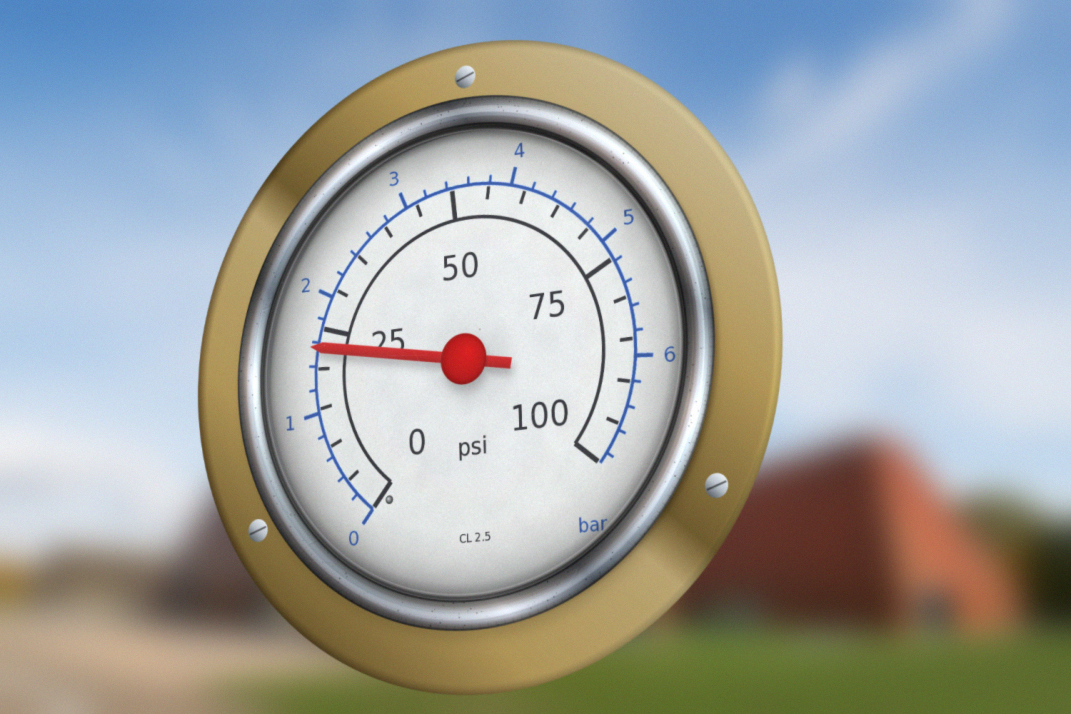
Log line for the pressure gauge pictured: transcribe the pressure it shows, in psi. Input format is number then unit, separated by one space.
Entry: 22.5 psi
